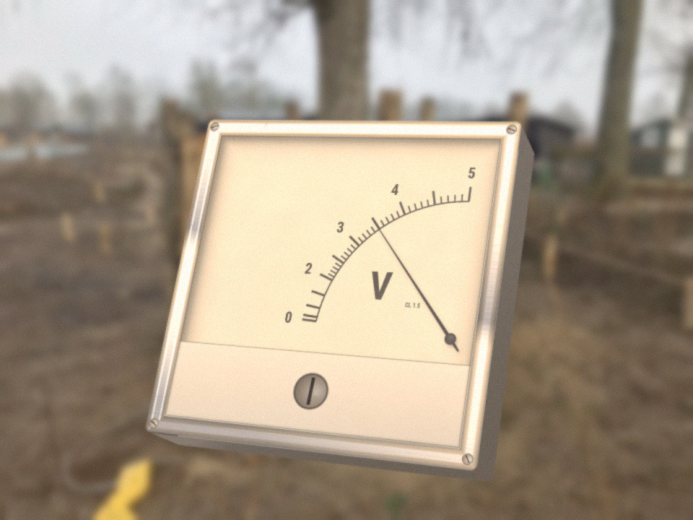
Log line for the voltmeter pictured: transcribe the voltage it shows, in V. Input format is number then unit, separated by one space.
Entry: 3.5 V
